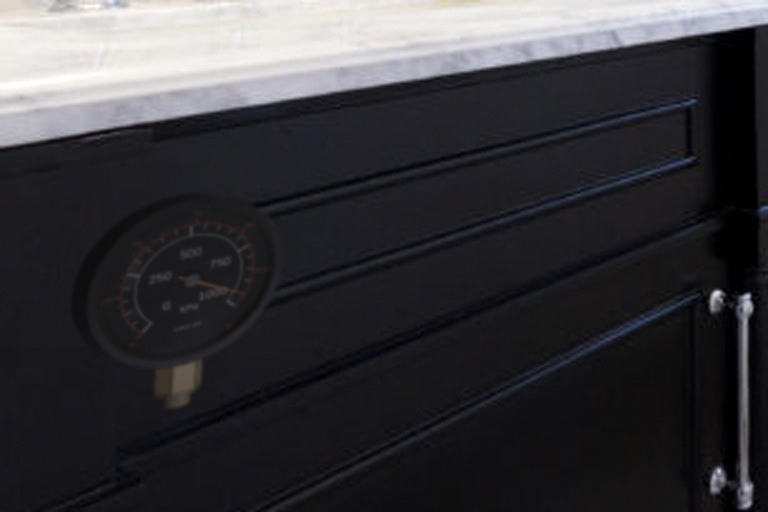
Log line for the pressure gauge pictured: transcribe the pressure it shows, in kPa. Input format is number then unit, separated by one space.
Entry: 950 kPa
